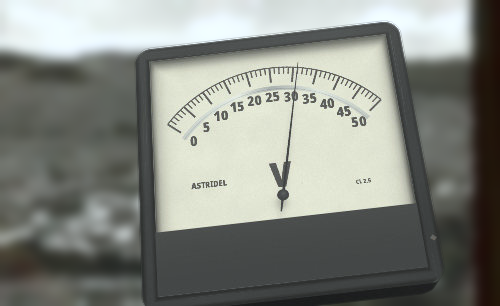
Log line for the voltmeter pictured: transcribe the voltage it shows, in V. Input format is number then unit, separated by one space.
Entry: 31 V
